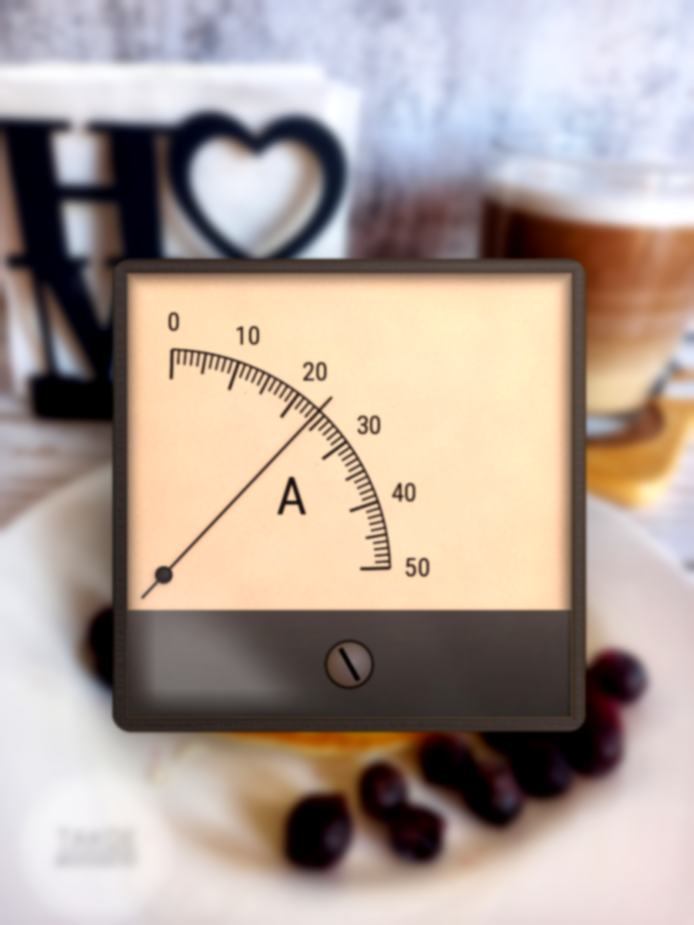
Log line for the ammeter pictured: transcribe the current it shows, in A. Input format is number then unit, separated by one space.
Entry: 24 A
